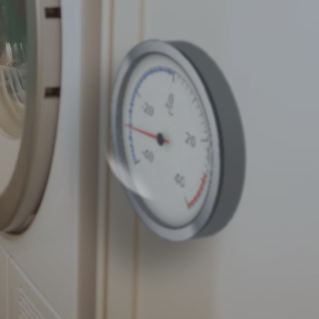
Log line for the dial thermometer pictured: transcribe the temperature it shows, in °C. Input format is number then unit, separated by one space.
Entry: -30 °C
